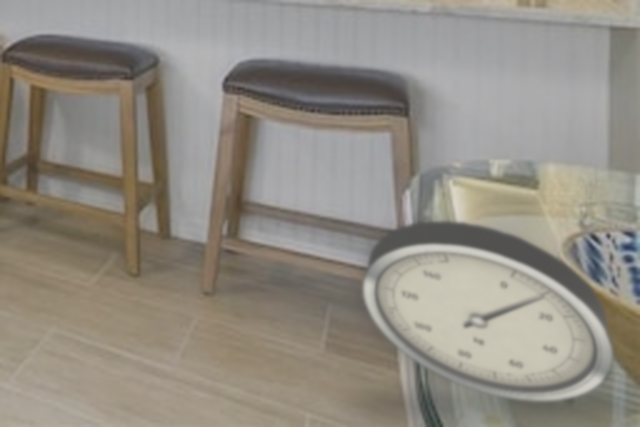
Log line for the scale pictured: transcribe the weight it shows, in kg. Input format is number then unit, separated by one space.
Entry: 10 kg
